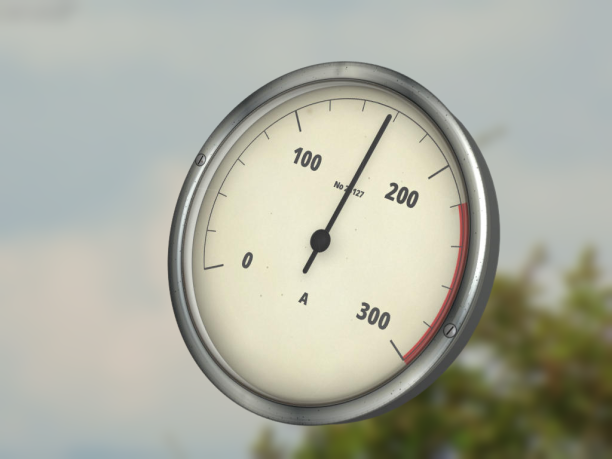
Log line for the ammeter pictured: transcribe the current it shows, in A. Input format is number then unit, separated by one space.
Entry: 160 A
